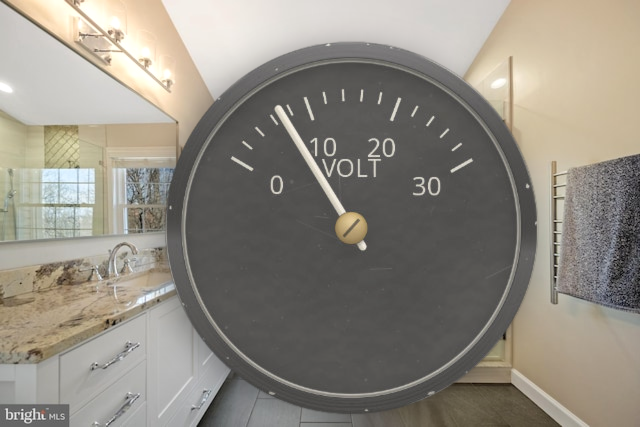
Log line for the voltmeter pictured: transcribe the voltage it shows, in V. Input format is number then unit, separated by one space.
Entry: 7 V
